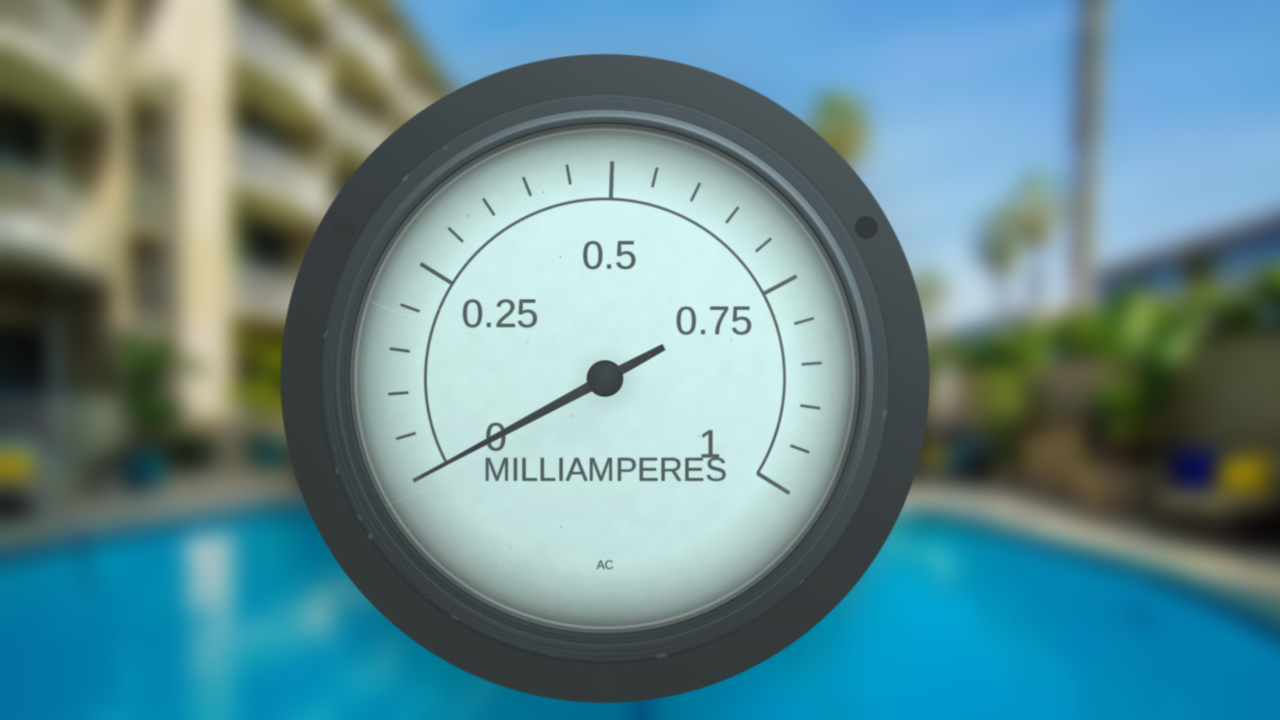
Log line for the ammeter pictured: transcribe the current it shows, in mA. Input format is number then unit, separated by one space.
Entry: 0 mA
